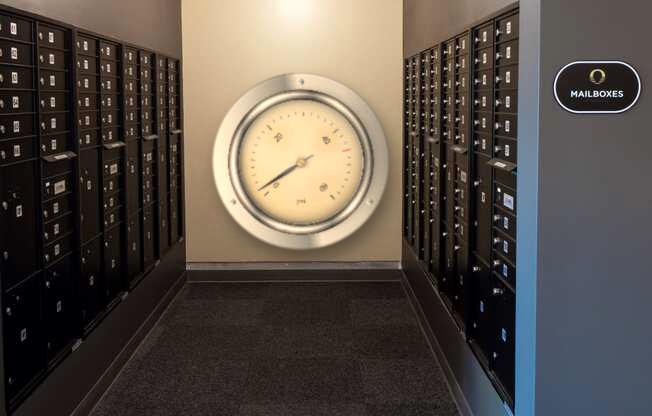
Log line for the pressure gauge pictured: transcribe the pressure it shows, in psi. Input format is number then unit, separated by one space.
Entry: 2 psi
